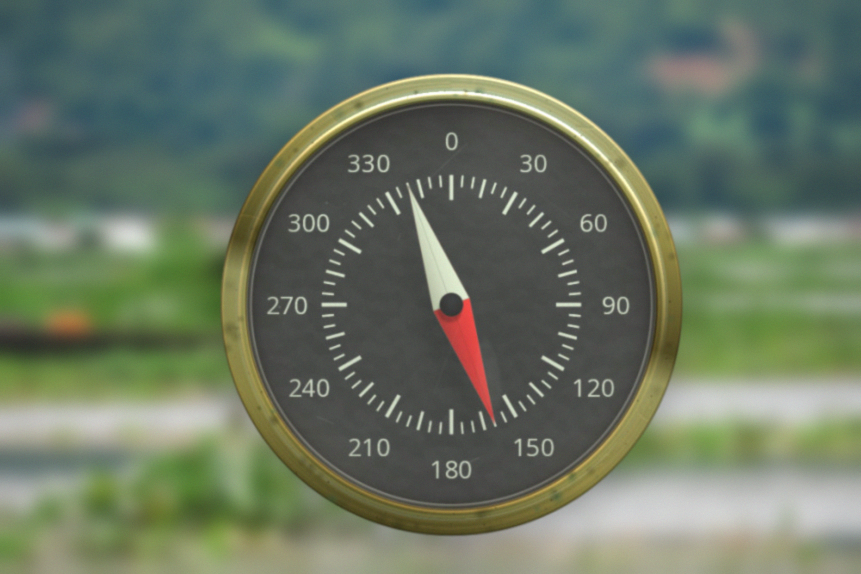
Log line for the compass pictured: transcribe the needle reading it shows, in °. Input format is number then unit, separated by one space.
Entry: 160 °
